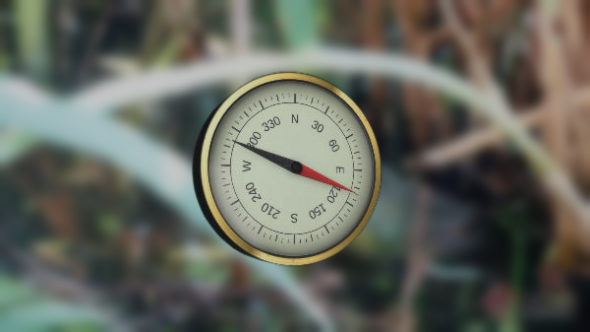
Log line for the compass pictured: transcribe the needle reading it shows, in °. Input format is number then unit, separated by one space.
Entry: 110 °
